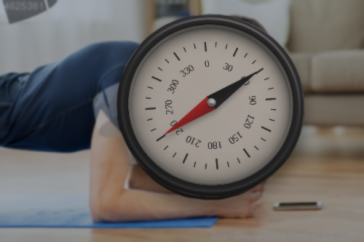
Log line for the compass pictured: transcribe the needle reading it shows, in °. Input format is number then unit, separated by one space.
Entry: 240 °
